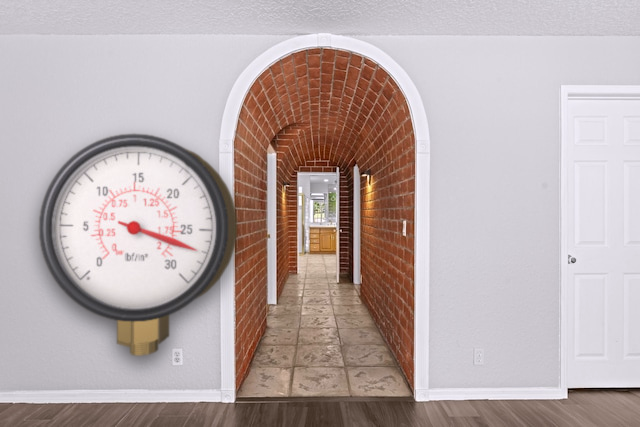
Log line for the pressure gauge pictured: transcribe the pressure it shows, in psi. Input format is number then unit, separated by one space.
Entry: 27 psi
